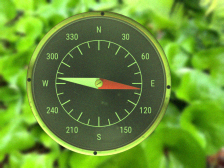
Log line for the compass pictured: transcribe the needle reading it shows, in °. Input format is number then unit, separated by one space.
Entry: 97.5 °
